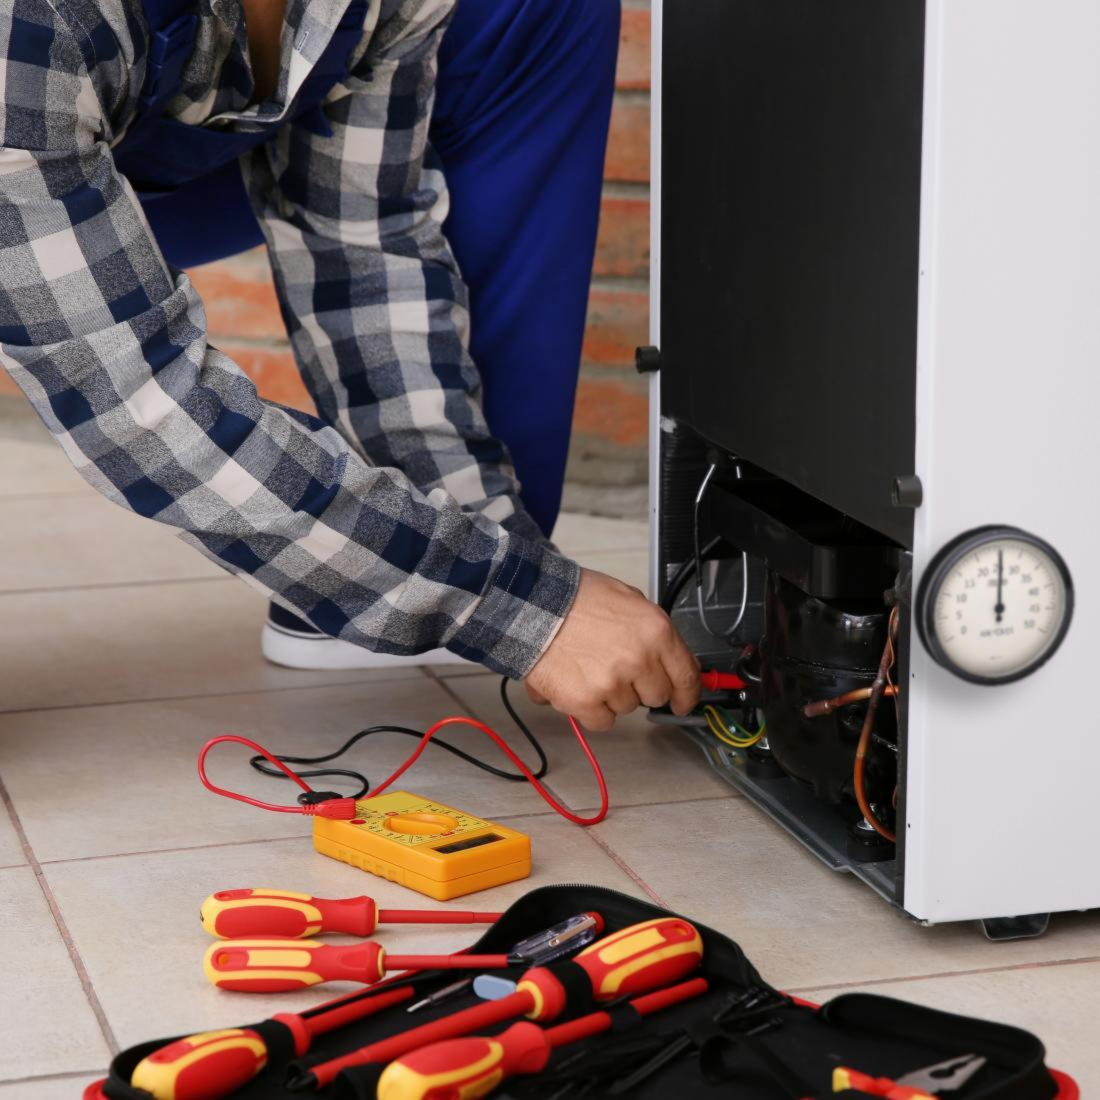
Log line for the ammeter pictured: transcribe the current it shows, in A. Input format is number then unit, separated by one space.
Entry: 25 A
